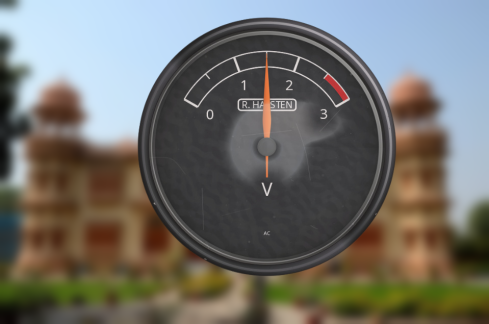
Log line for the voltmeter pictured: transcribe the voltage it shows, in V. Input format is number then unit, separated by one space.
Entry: 1.5 V
